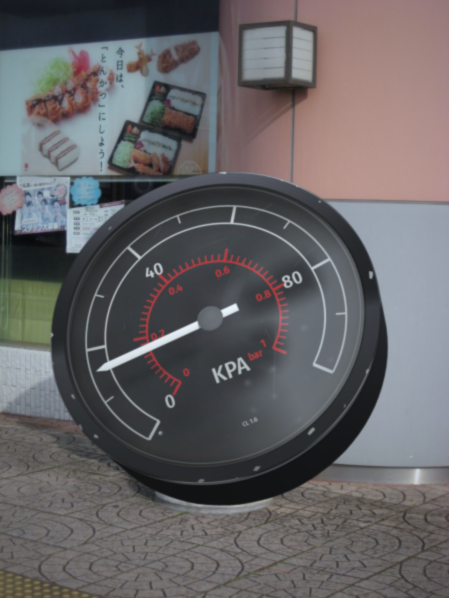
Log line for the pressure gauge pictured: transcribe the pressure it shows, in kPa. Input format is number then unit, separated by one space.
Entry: 15 kPa
